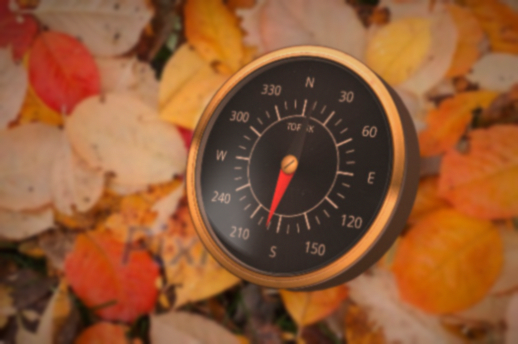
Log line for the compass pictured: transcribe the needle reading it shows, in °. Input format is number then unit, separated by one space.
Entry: 190 °
